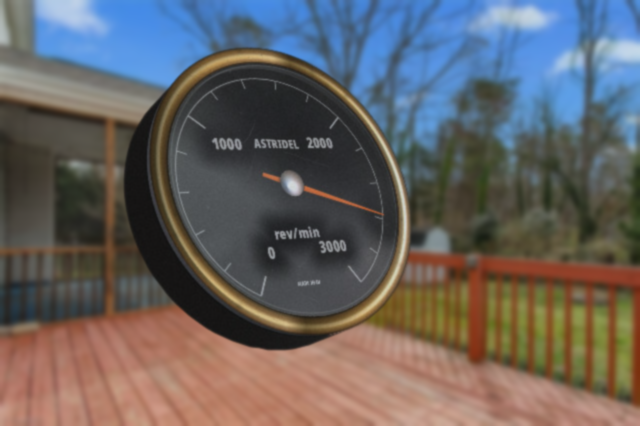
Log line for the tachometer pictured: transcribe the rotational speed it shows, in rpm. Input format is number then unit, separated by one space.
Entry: 2600 rpm
